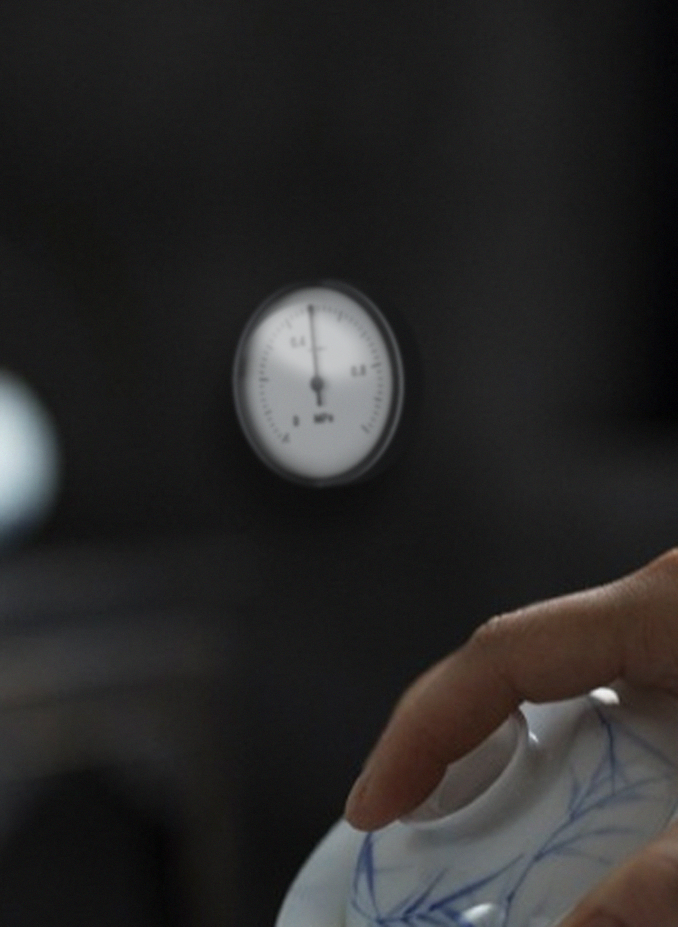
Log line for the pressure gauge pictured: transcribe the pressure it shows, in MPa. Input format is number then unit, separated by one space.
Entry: 0.5 MPa
